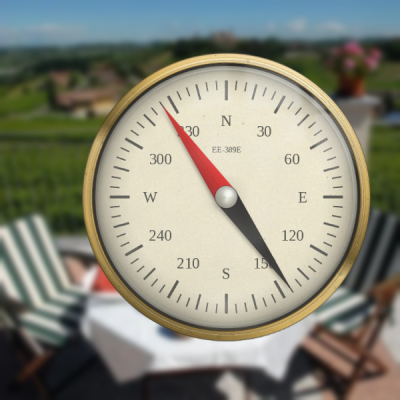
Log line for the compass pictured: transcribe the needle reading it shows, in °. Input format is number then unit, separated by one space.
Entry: 325 °
